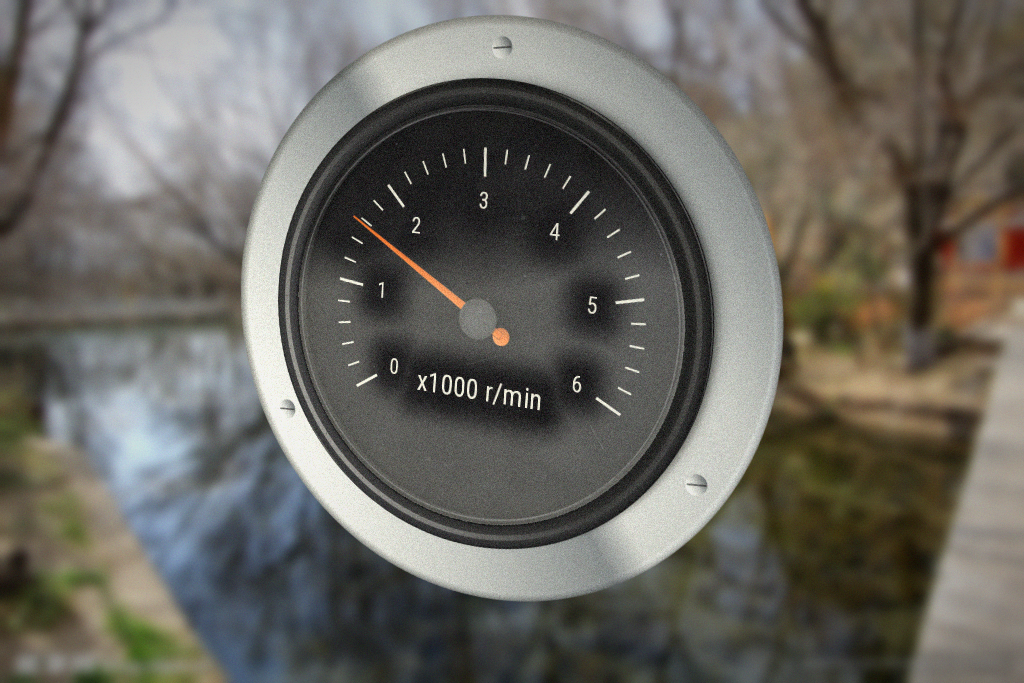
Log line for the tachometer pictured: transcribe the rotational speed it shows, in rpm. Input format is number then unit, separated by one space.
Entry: 1600 rpm
